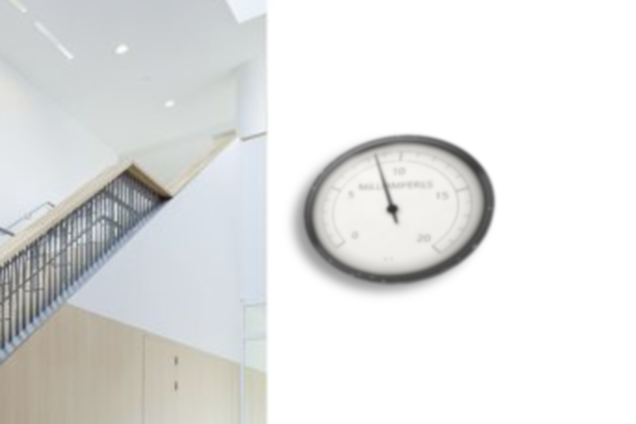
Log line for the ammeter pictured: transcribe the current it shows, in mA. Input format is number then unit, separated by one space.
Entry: 8.5 mA
